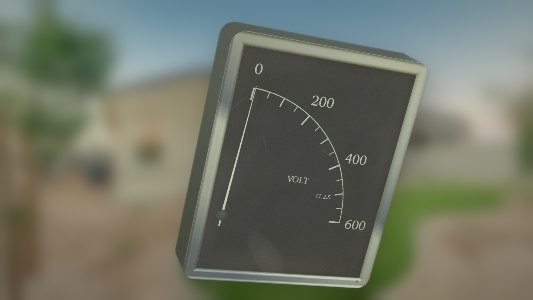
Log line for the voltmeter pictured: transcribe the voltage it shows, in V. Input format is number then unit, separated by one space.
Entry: 0 V
